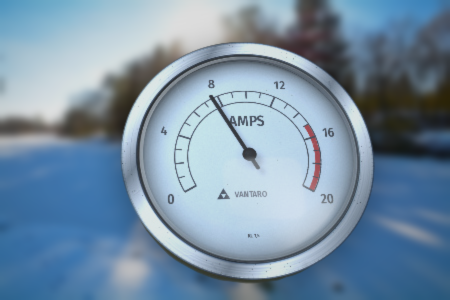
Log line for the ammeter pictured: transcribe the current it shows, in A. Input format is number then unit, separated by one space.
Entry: 7.5 A
